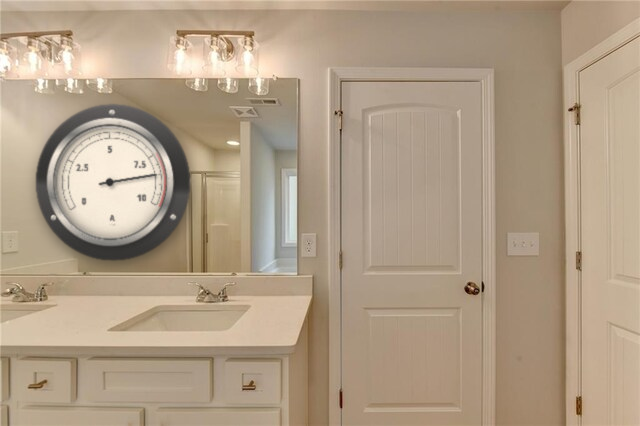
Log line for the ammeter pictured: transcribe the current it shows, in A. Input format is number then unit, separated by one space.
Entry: 8.5 A
